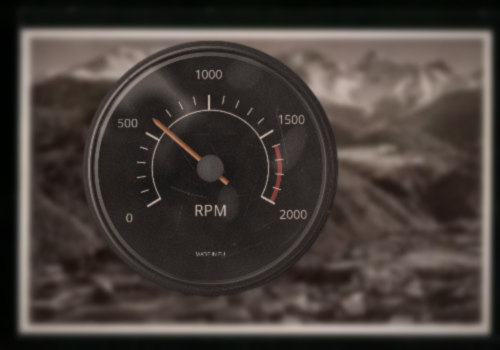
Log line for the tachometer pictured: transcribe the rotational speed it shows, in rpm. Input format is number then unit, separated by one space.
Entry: 600 rpm
